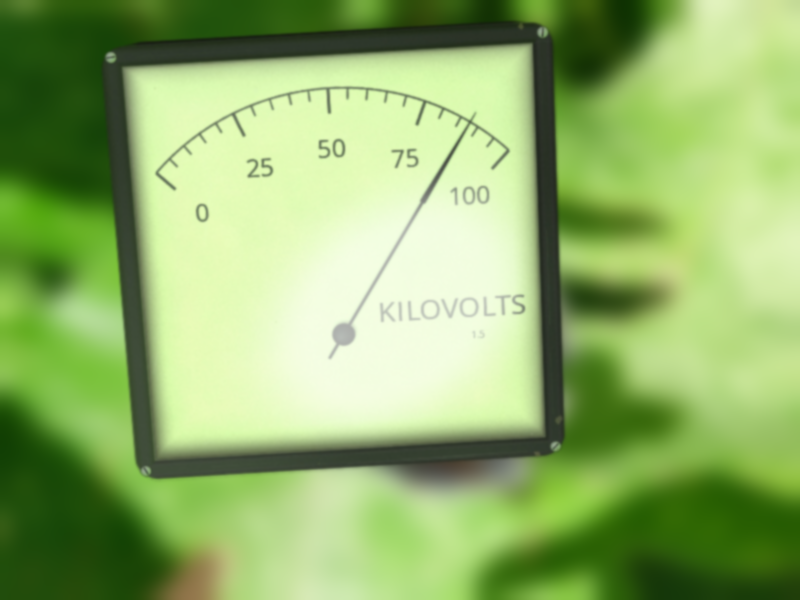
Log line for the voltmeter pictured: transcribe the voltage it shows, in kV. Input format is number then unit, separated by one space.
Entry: 87.5 kV
